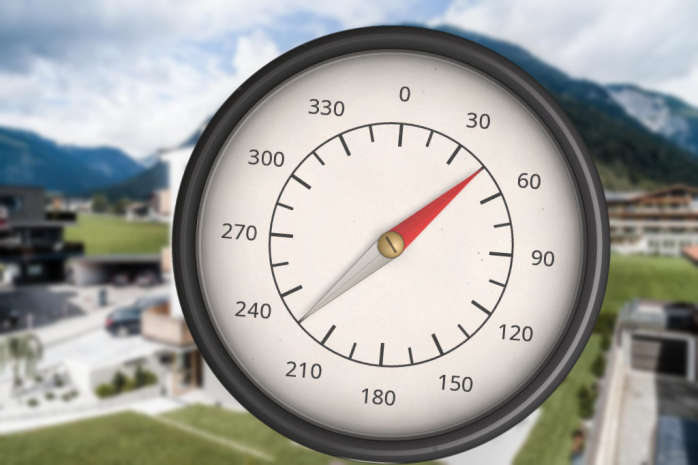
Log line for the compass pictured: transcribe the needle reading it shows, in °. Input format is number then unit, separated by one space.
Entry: 45 °
